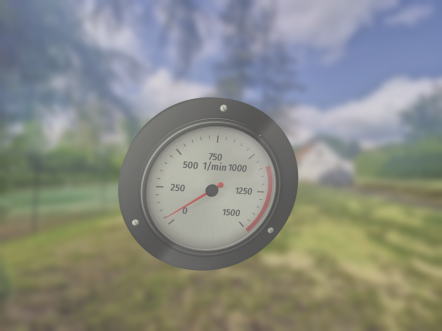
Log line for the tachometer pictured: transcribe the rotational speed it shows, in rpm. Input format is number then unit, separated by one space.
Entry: 50 rpm
